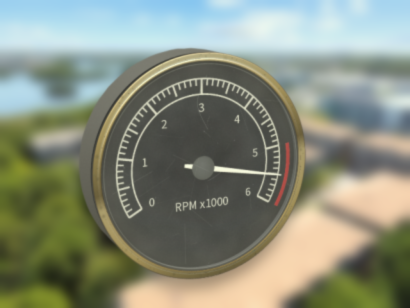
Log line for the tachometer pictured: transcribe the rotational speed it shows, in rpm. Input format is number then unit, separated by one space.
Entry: 5500 rpm
